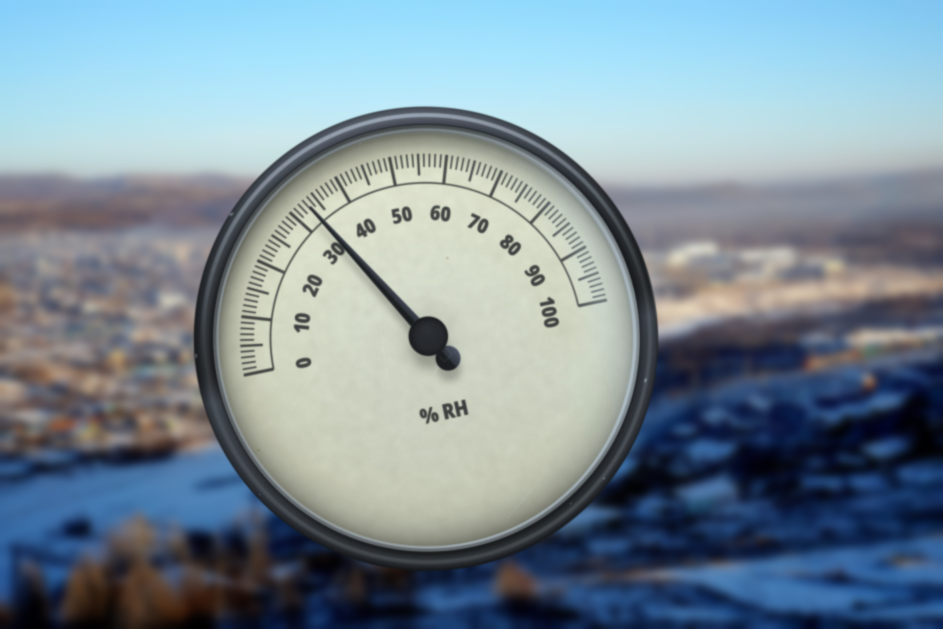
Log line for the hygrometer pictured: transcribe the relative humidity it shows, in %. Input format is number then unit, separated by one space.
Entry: 33 %
